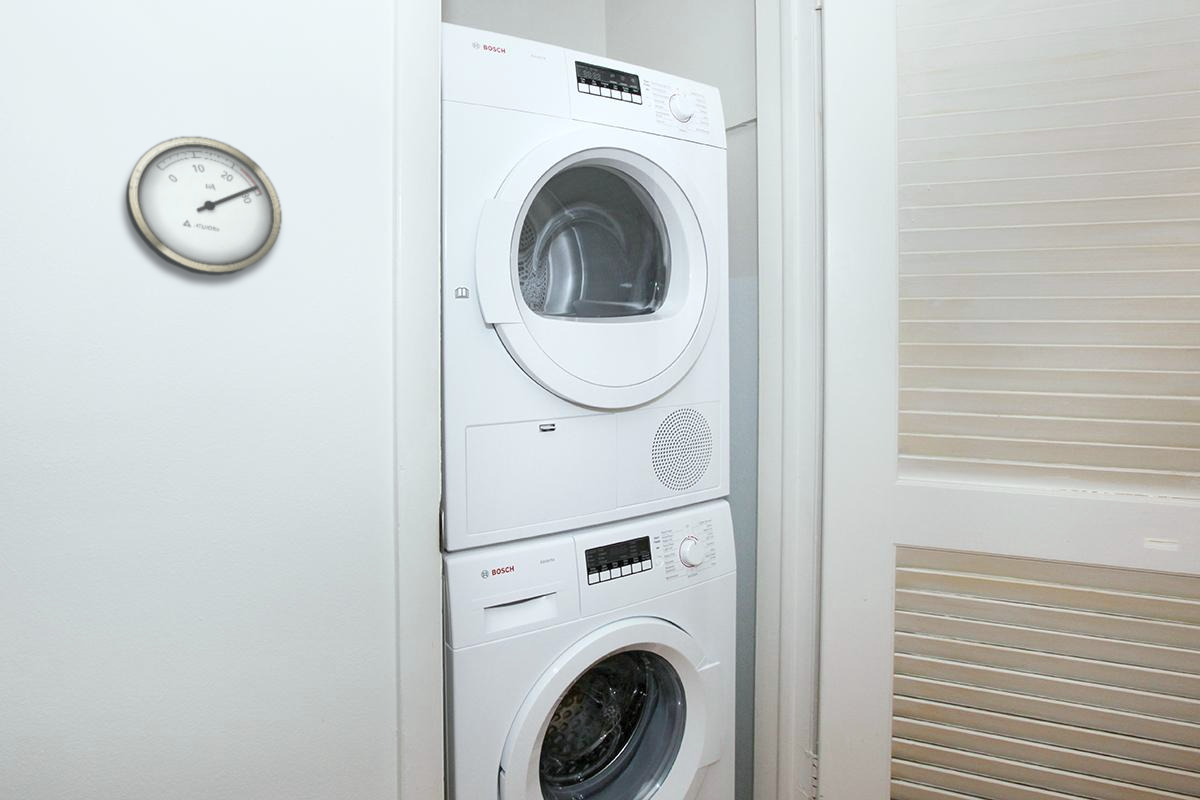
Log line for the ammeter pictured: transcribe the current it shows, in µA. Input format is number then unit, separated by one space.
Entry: 28 µA
